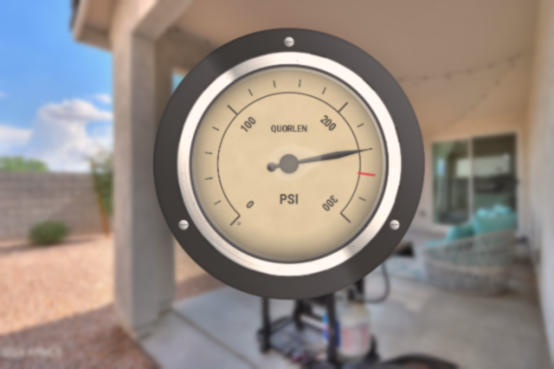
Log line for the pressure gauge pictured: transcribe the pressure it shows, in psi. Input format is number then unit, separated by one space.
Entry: 240 psi
